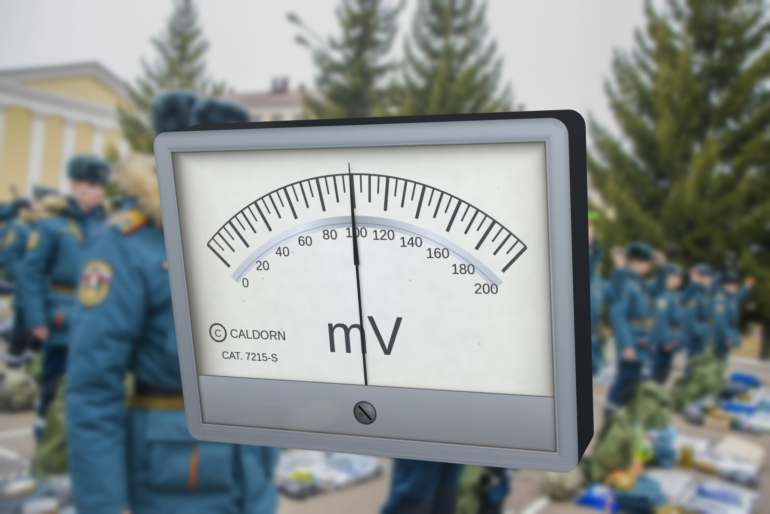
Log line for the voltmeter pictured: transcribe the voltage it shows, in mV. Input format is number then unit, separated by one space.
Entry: 100 mV
